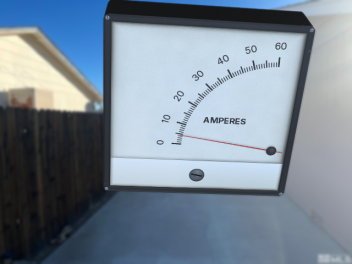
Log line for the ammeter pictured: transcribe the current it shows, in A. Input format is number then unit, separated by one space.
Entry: 5 A
